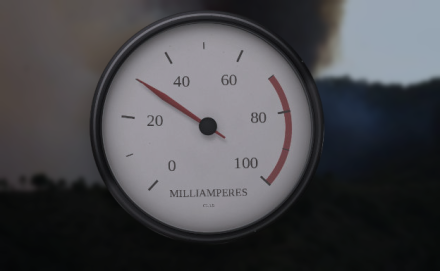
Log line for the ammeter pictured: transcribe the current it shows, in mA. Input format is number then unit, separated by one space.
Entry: 30 mA
